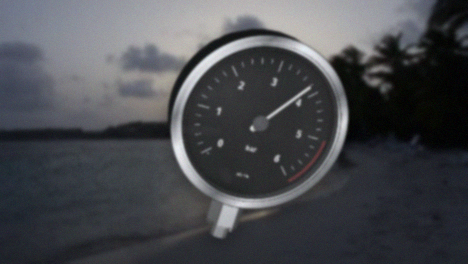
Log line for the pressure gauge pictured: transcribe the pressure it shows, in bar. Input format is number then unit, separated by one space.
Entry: 3.8 bar
